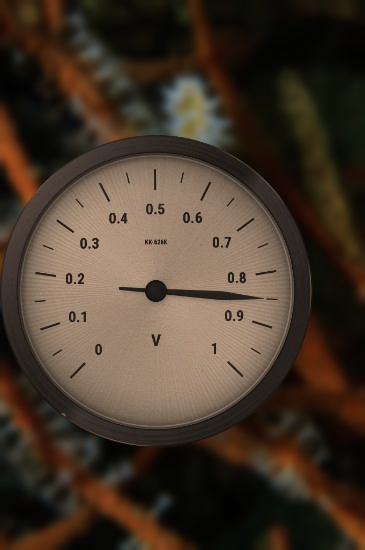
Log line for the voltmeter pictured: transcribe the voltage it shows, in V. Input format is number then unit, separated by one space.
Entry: 0.85 V
